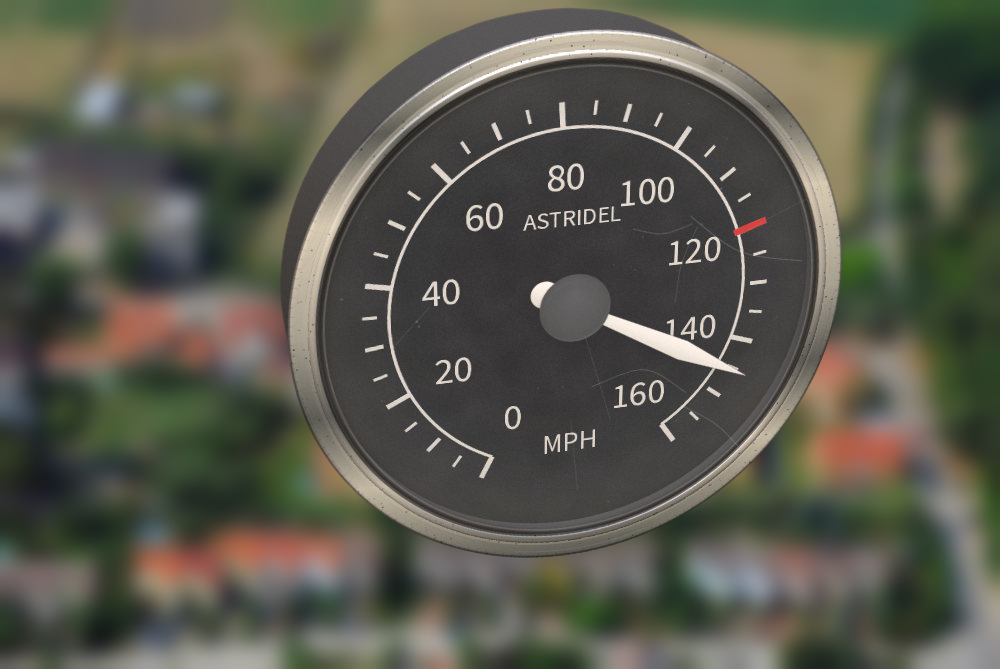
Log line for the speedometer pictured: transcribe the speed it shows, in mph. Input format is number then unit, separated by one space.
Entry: 145 mph
